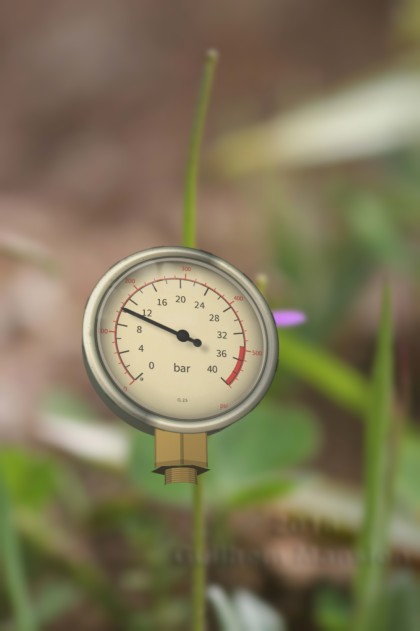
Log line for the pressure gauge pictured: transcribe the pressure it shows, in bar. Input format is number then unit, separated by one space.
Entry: 10 bar
